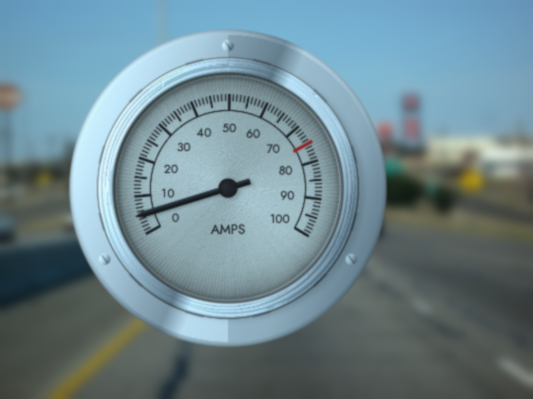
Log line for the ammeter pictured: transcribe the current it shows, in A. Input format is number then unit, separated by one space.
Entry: 5 A
